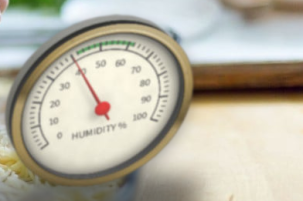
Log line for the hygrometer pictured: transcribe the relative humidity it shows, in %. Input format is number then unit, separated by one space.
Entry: 40 %
